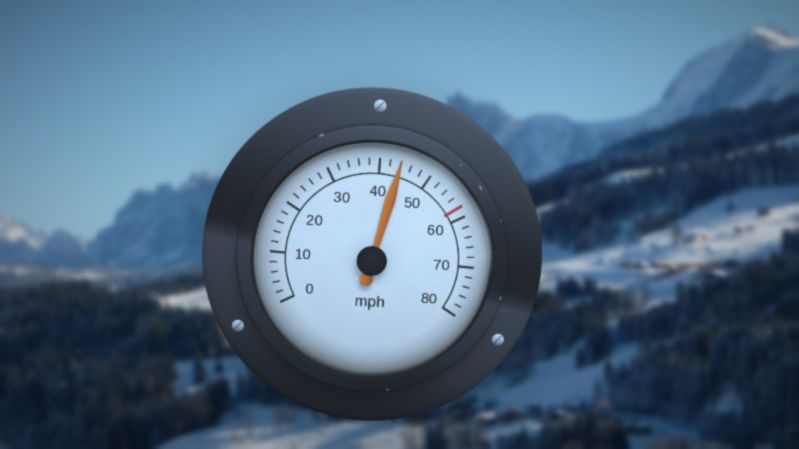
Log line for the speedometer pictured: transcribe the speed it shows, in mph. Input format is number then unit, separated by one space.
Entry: 44 mph
